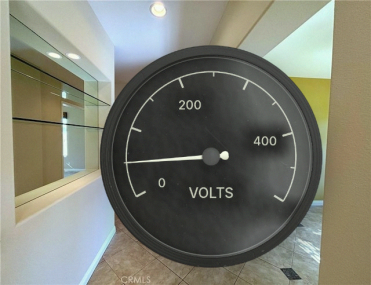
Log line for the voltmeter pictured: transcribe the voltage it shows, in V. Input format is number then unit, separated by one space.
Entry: 50 V
